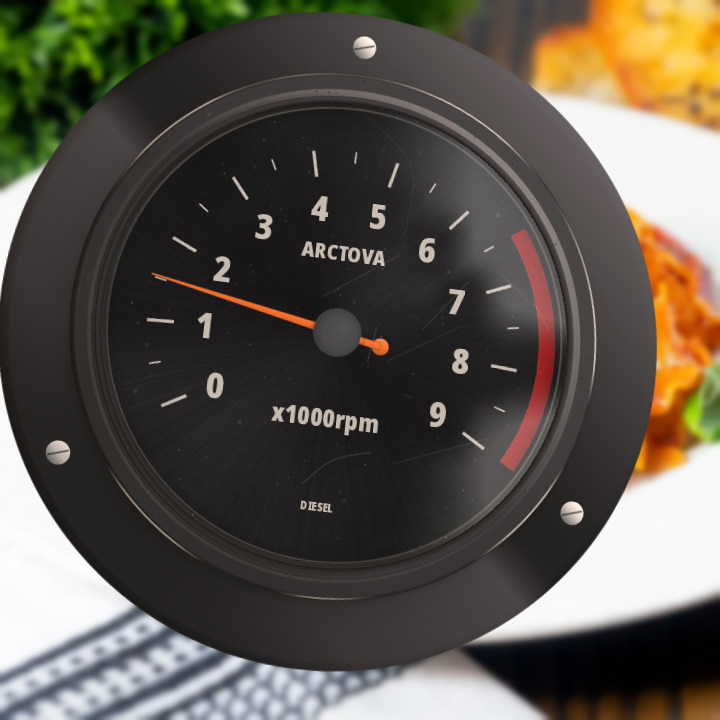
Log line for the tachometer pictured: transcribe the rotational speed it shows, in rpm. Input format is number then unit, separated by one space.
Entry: 1500 rpm
